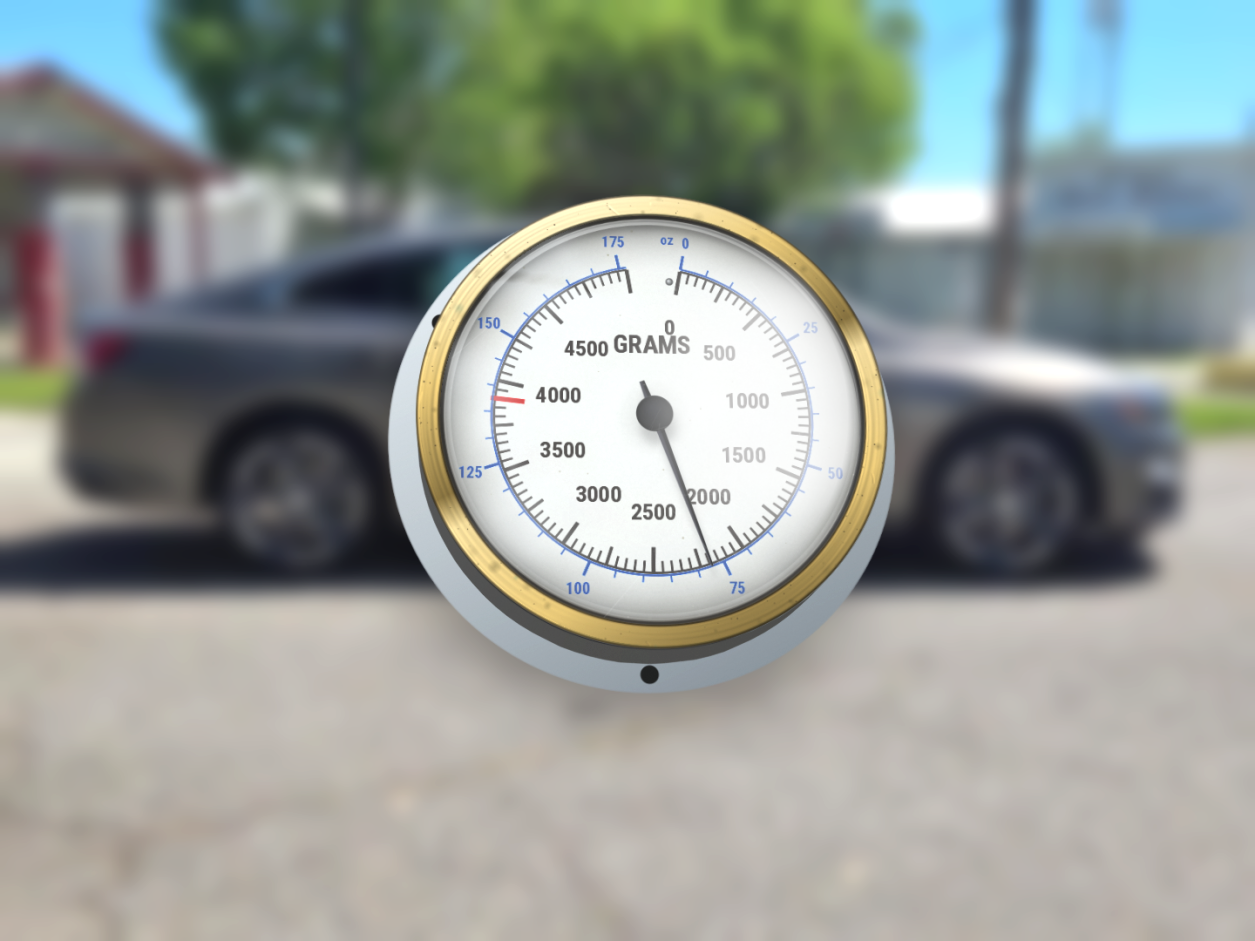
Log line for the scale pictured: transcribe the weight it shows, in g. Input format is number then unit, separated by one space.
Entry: 2200 g
